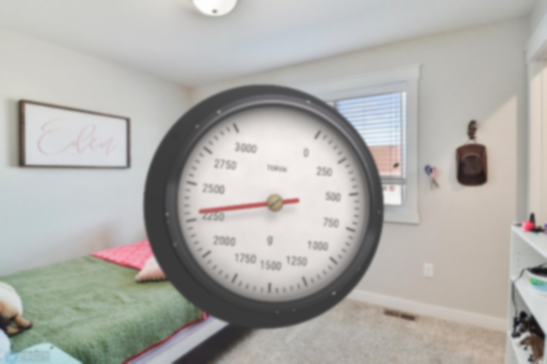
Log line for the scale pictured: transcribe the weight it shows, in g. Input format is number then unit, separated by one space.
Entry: 2300 g
